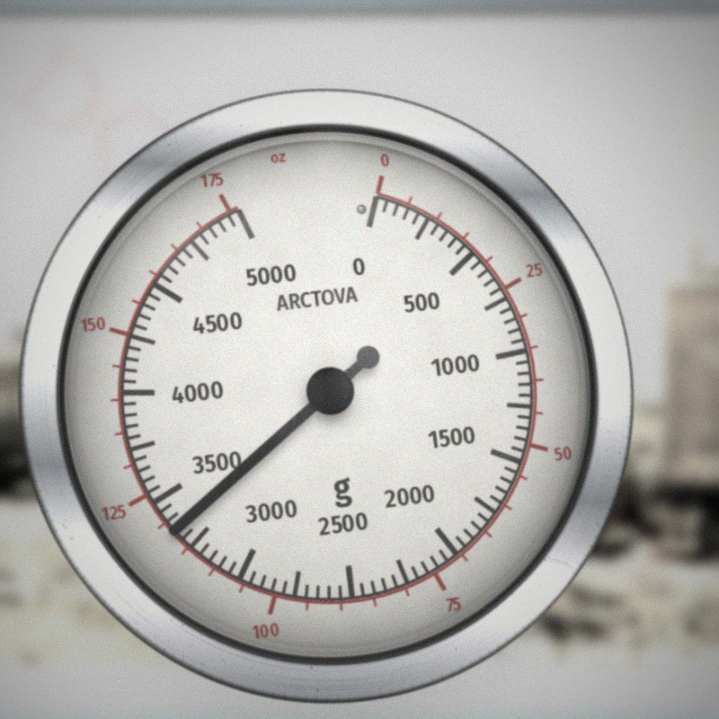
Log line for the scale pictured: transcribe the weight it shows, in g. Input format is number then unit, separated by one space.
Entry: 3350 g
